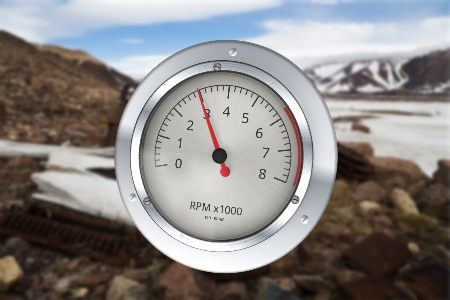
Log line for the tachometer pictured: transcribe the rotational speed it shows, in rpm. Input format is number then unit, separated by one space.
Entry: 3000 rpm
